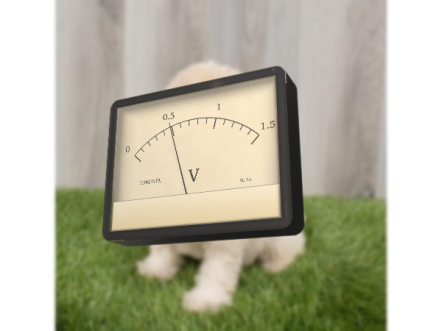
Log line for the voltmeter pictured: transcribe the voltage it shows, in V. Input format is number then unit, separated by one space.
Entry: 0.5 V
